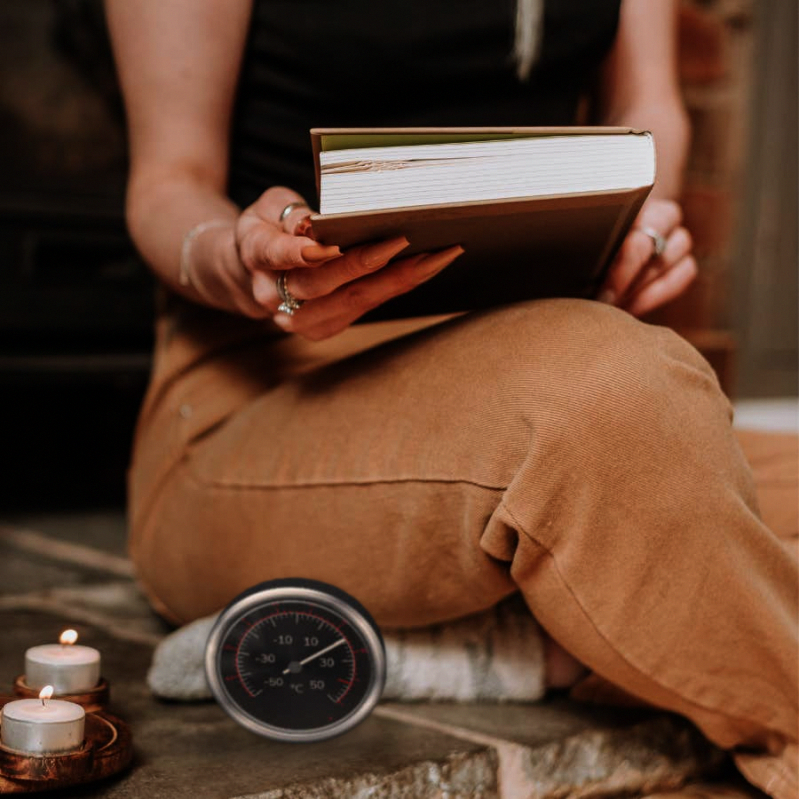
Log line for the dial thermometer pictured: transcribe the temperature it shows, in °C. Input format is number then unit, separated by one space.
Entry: 20 °C
